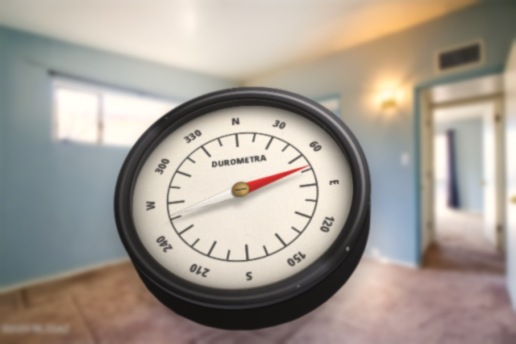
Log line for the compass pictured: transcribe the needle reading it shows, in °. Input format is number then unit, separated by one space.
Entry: 75 °
